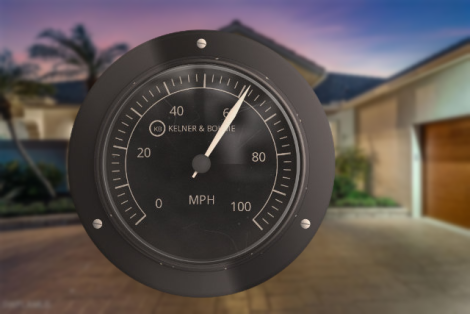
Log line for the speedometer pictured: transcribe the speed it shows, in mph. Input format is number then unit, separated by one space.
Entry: 61 mph
